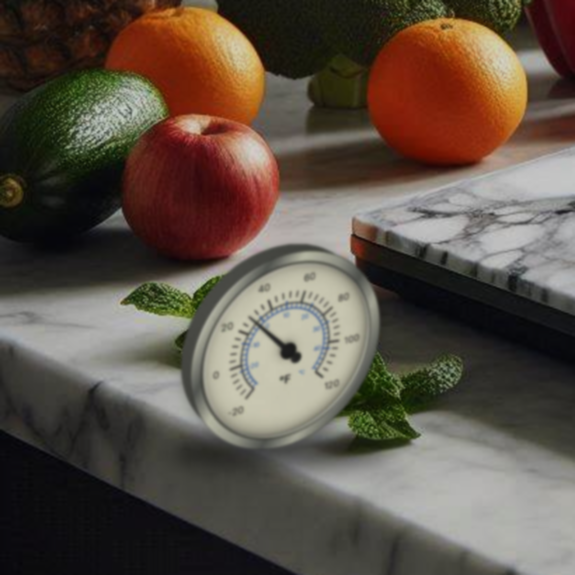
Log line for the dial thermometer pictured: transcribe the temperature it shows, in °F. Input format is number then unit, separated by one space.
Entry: 28 °F
